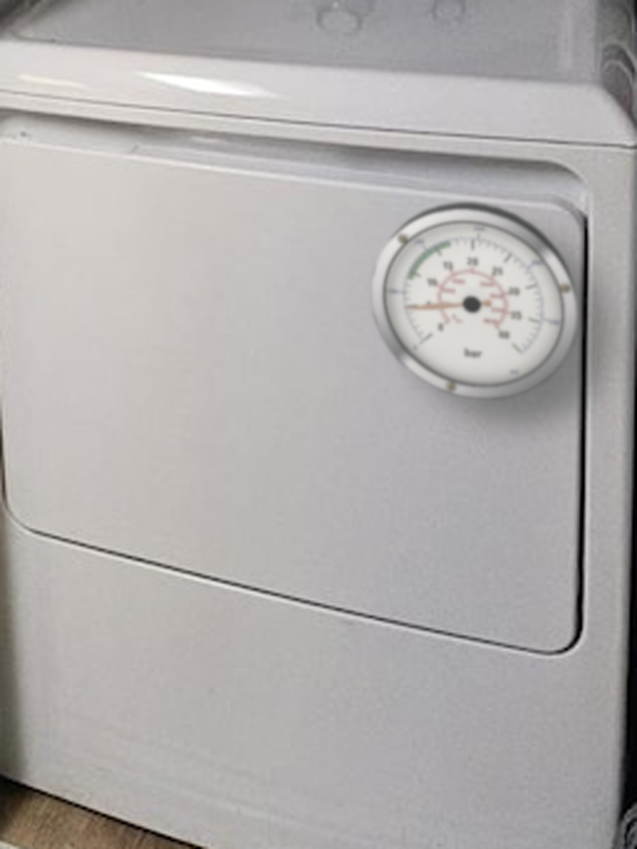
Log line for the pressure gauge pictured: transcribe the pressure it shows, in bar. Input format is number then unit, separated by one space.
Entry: 5 bar
